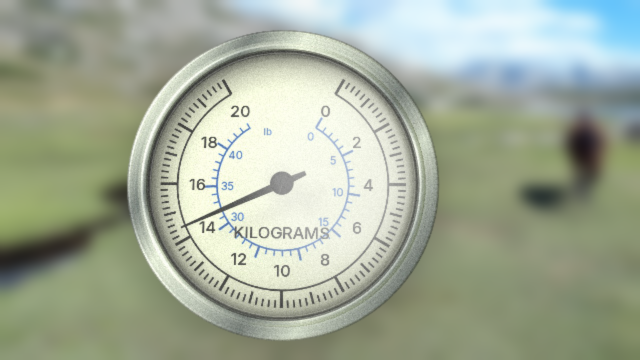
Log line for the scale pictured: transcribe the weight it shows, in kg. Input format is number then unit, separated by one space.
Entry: 14.4 kg
